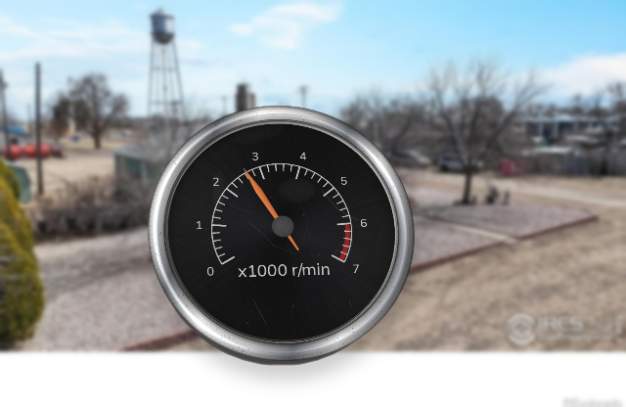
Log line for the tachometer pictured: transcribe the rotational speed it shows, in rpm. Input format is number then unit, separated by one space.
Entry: 2600 rpm
